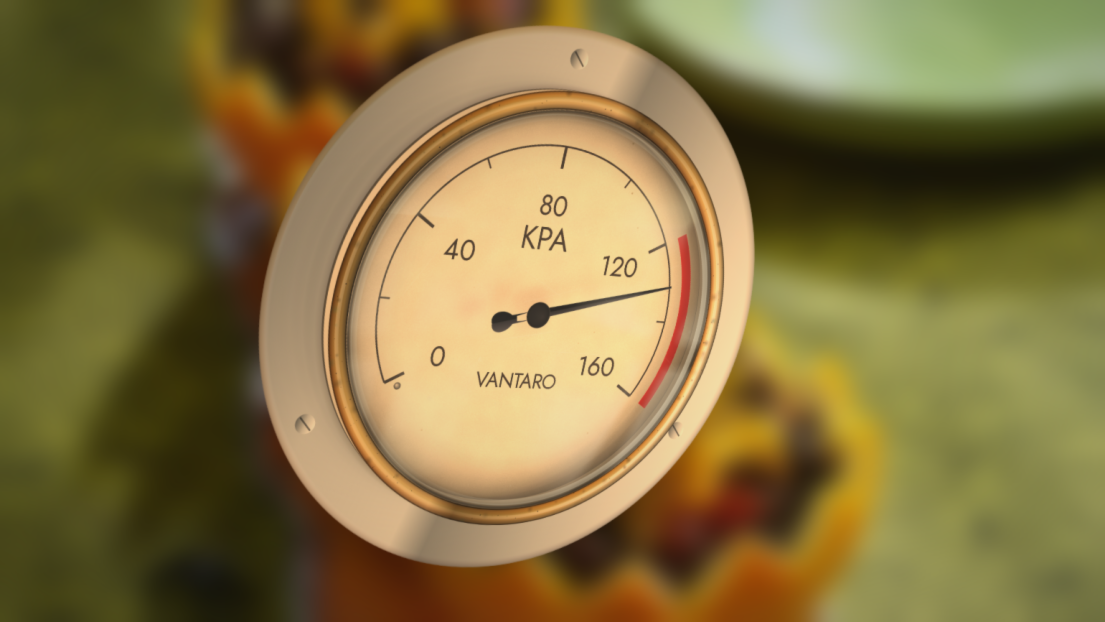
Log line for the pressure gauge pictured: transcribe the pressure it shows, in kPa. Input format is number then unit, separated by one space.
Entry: 130 kPa
